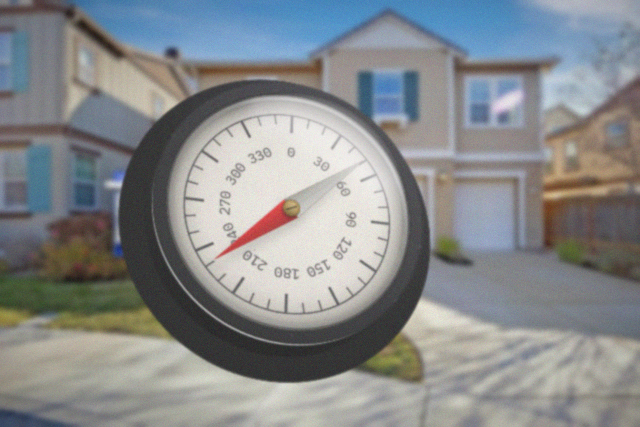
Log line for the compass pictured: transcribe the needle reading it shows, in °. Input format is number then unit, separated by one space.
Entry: 230 °
